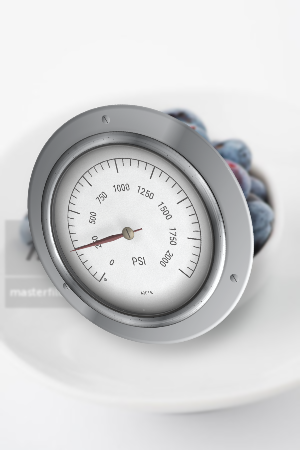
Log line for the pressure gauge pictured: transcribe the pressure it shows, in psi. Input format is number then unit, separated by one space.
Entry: 250 psi
